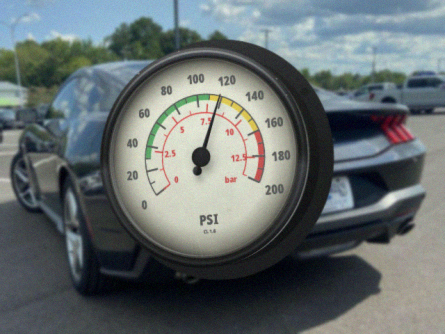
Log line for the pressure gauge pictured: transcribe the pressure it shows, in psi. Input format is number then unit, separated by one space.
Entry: 120 psi
